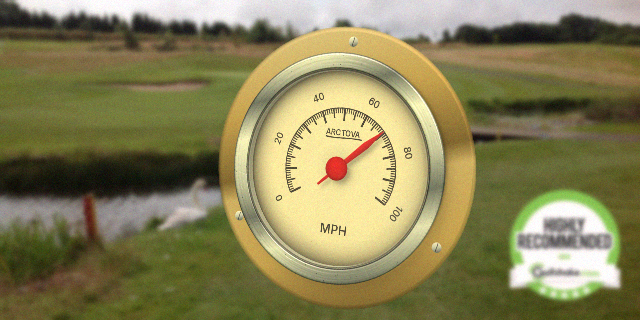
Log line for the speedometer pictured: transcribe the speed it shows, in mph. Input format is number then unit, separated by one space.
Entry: 70 mph
